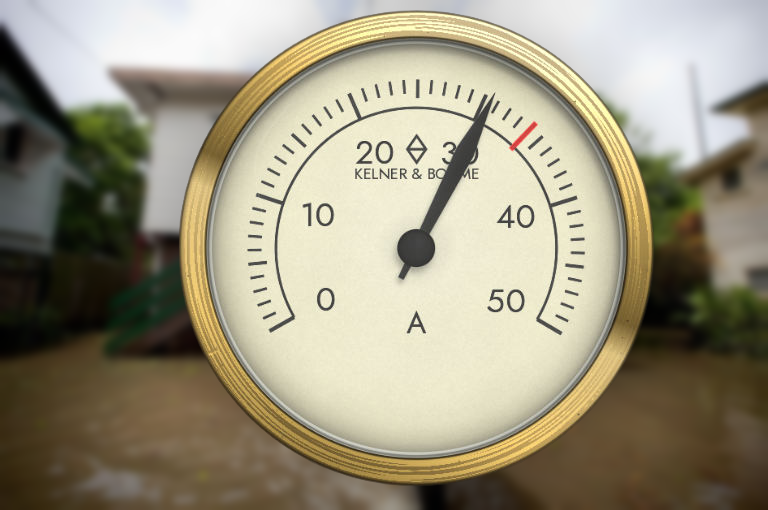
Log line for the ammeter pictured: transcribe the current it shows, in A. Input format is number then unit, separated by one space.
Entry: 30.5 A
